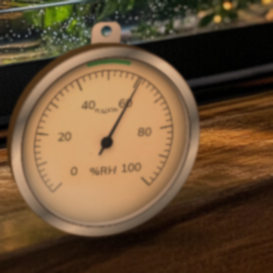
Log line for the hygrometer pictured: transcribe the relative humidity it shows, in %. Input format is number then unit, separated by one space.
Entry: 60 %
